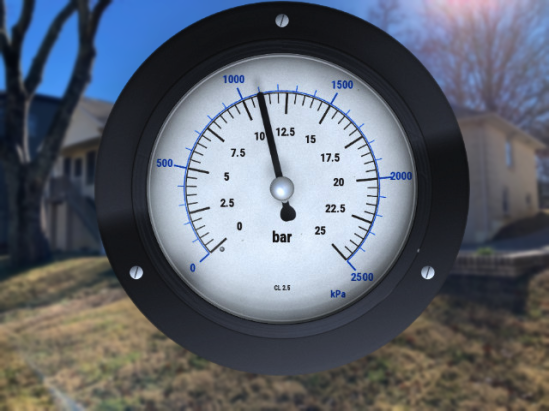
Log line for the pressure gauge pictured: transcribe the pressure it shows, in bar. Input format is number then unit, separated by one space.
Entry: 11 bar
